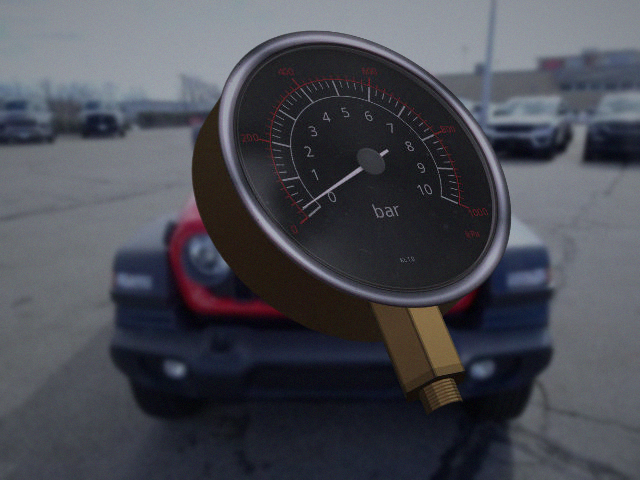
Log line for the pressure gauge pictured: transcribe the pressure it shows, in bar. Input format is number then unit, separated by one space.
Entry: 0.2 bar
